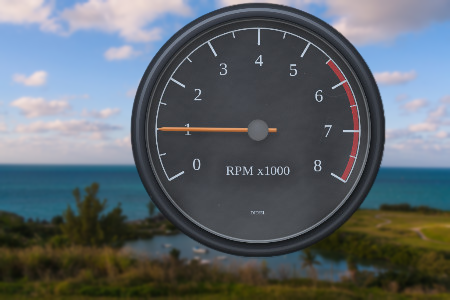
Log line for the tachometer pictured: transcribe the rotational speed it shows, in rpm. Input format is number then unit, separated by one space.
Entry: 1000 rpm
